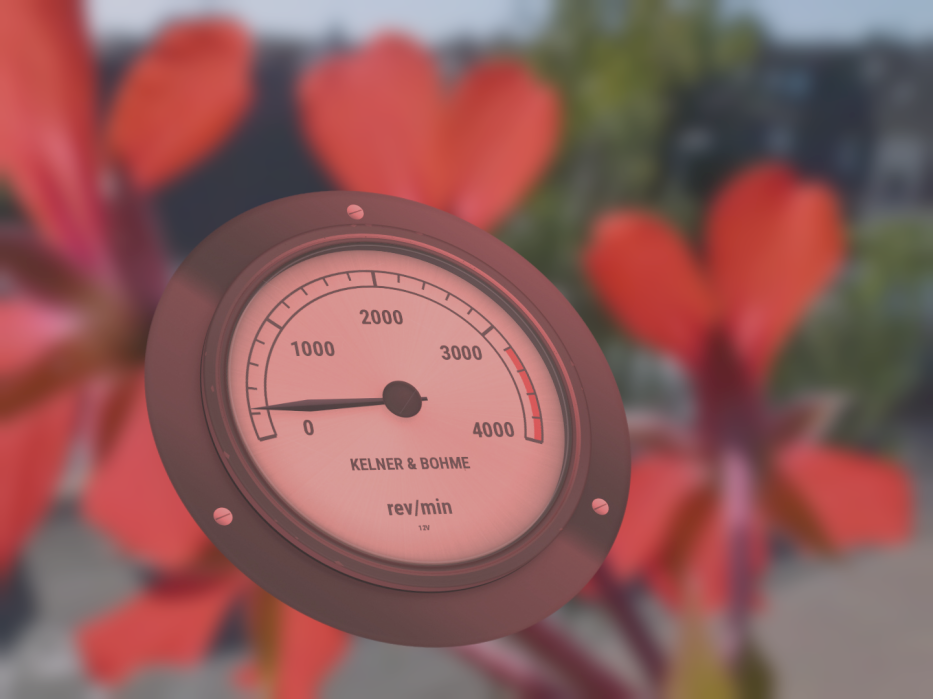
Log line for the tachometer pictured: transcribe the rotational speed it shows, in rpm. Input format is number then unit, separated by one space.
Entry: 200 rpm
